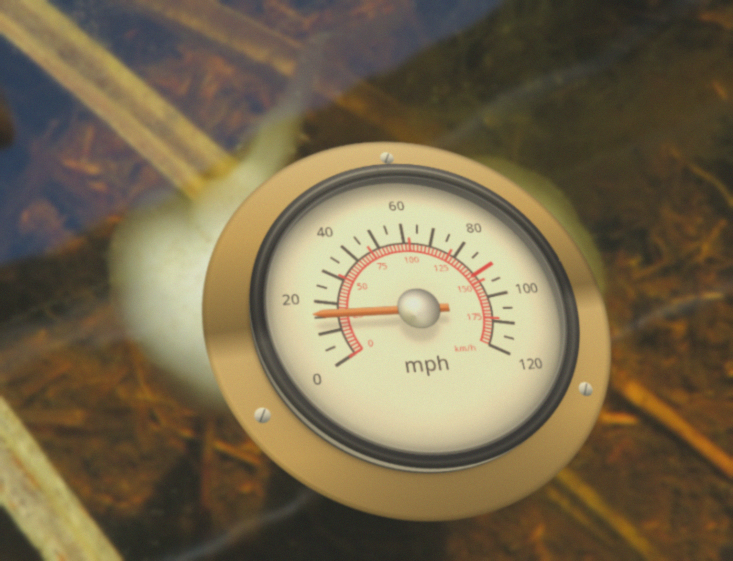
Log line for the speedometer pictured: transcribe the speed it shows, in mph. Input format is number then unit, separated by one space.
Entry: 15 mph
